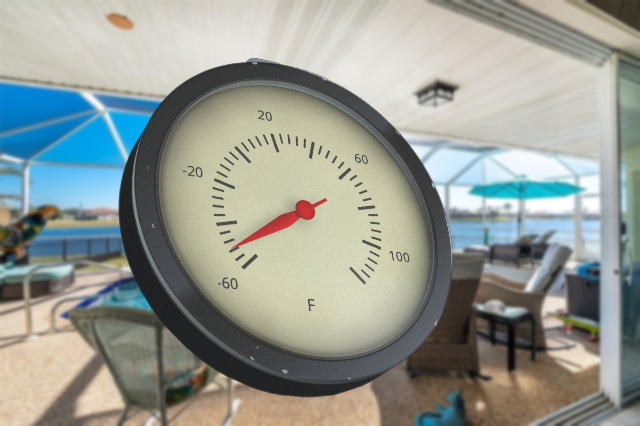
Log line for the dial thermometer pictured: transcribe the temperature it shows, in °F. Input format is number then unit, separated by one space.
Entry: -52 °F
